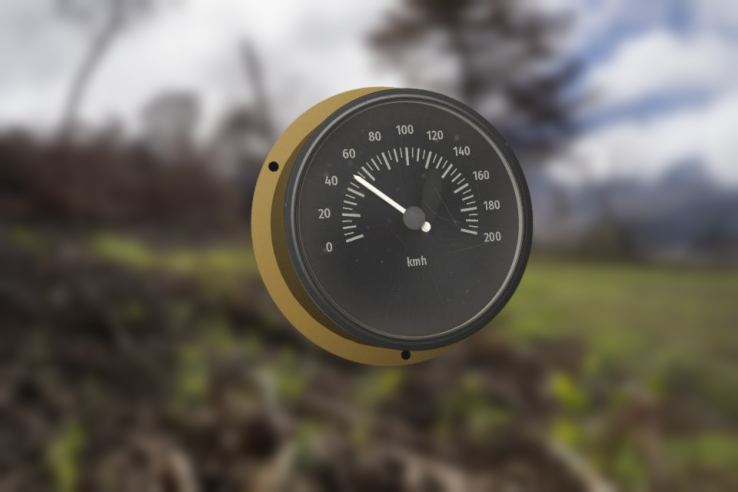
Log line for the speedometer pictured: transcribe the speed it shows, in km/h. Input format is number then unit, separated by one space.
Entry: 50 km/h
